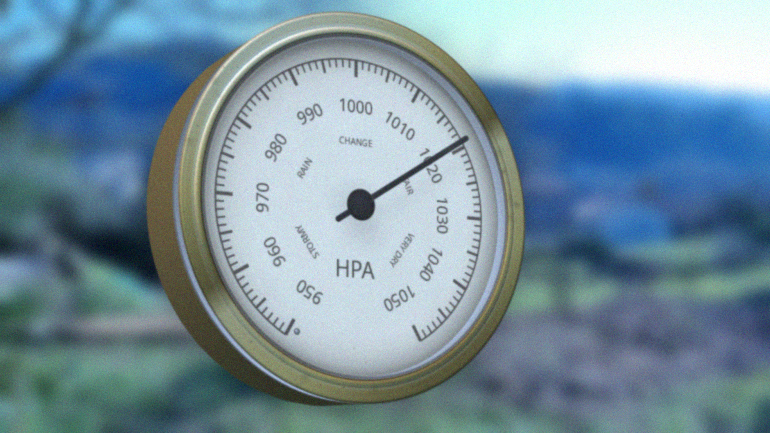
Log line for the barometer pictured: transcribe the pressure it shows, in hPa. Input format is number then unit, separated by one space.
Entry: 1019 hPa
